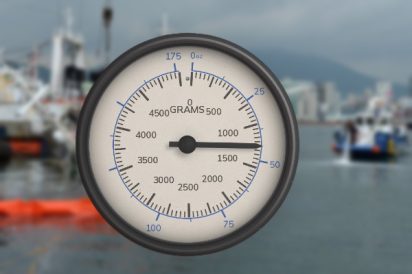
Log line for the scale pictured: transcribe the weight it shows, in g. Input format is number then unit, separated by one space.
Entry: 1250 g
